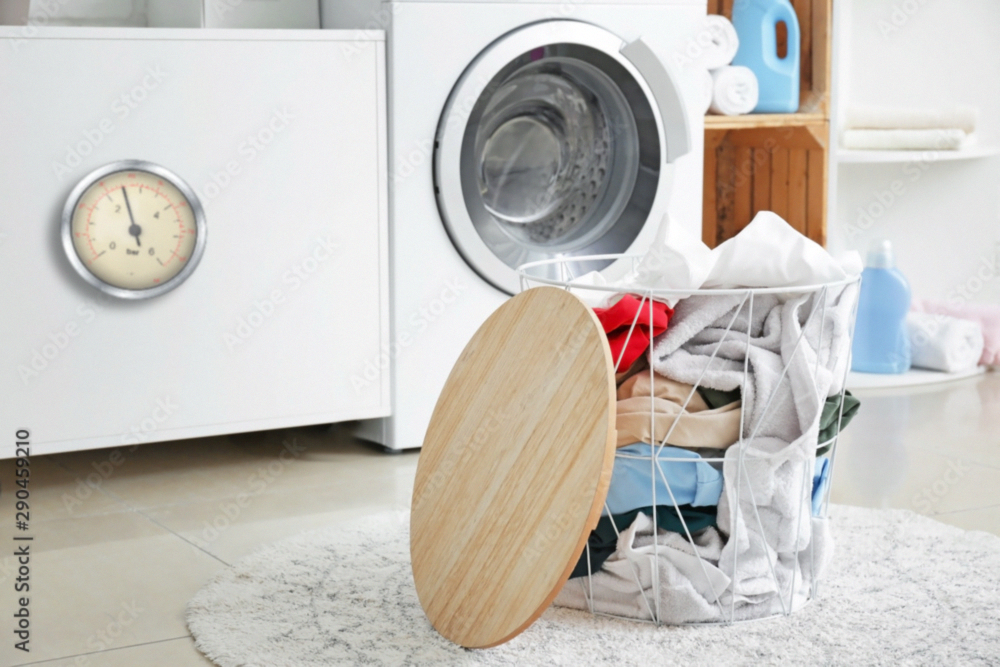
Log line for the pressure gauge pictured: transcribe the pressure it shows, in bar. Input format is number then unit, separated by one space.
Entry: 2.5 bar
